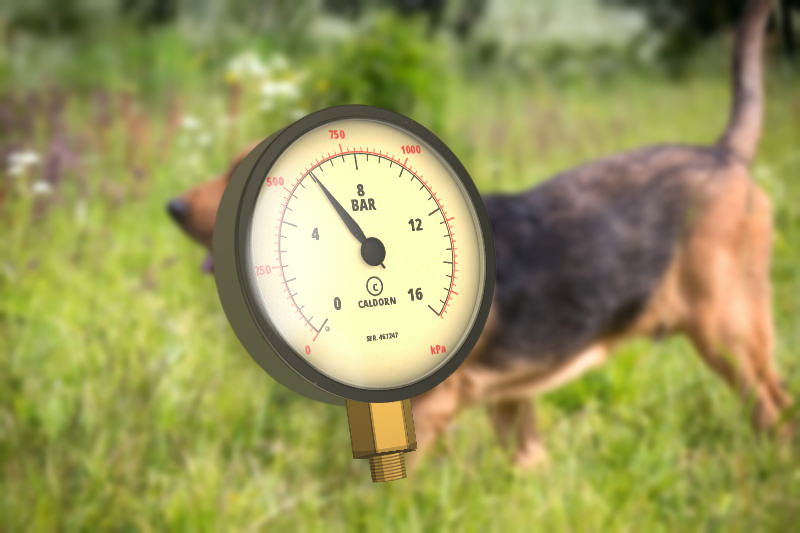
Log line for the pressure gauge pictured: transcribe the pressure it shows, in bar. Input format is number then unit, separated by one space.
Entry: 6 bar
